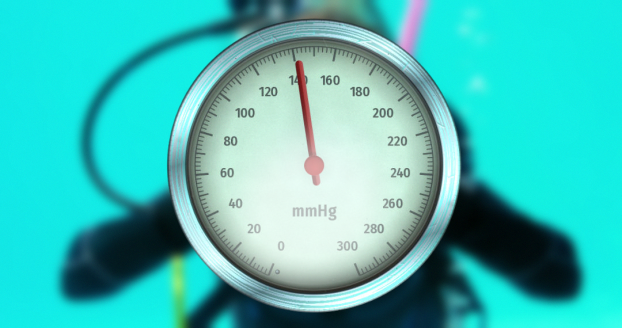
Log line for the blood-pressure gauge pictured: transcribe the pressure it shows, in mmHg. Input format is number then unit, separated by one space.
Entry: 142 mmHg
